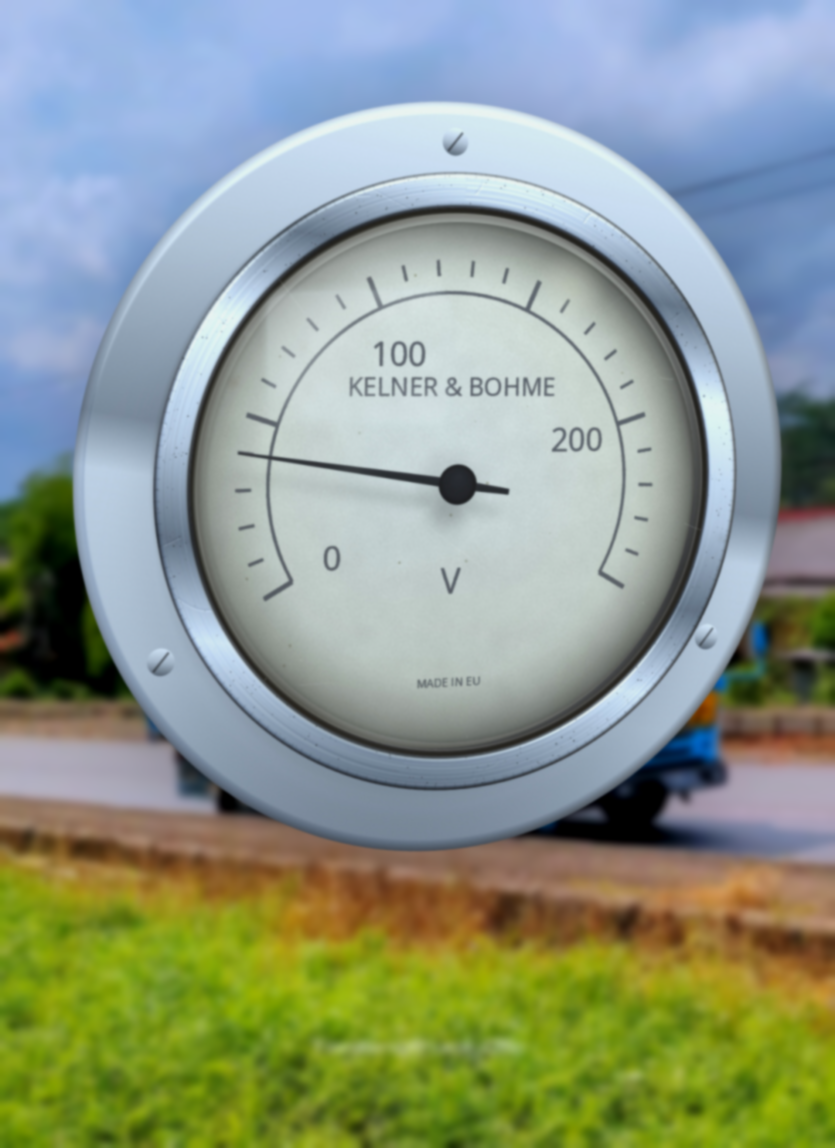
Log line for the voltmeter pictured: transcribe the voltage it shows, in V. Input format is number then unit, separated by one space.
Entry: 40 V
